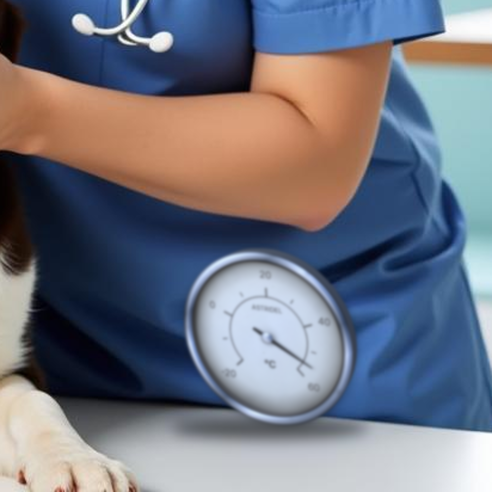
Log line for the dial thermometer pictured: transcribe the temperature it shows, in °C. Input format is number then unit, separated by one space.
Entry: 55 °C
